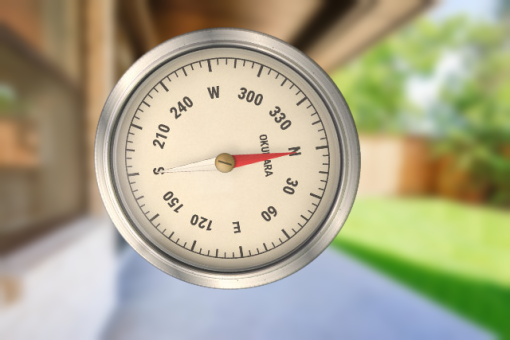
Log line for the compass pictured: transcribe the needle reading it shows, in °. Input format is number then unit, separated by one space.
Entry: 0 °
